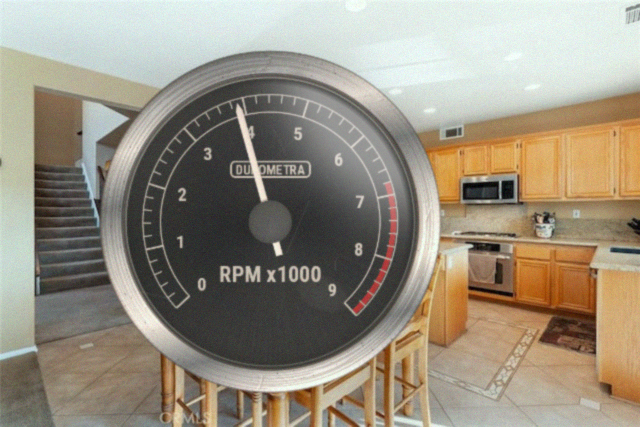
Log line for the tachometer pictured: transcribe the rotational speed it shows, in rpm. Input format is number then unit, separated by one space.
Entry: 3900 rpm
